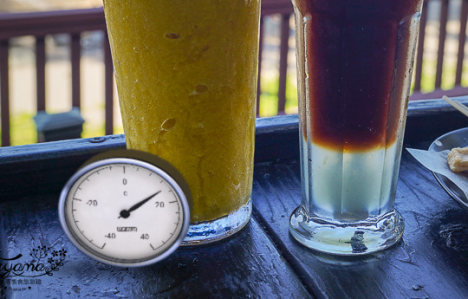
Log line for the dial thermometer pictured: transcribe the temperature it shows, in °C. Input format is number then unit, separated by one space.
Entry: 14 °C
